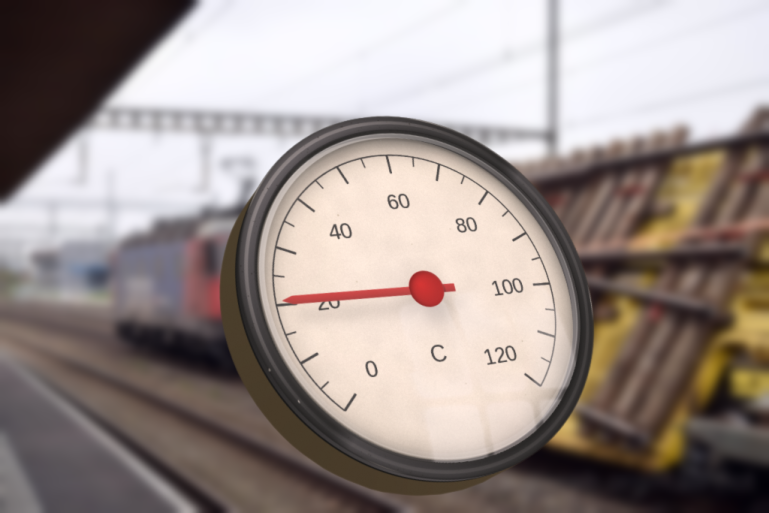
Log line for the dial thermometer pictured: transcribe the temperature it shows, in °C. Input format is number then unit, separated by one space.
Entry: 20 °C
